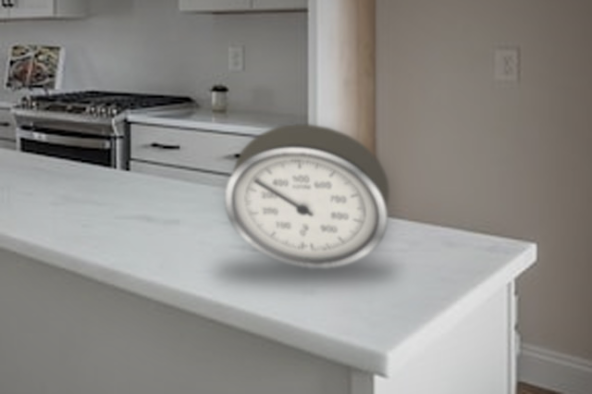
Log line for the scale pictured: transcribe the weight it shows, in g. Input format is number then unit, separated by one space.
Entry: 350 g
